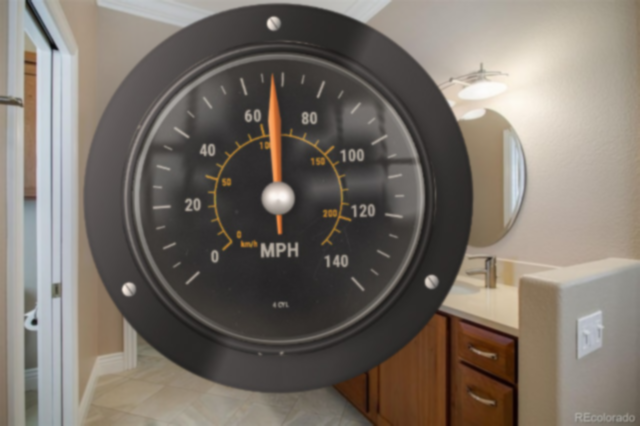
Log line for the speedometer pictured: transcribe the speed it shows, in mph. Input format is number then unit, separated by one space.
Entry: 67.5 mph
